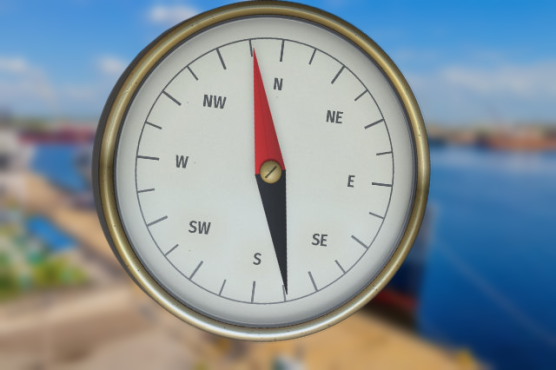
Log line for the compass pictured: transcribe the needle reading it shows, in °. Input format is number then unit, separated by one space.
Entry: 345 °
